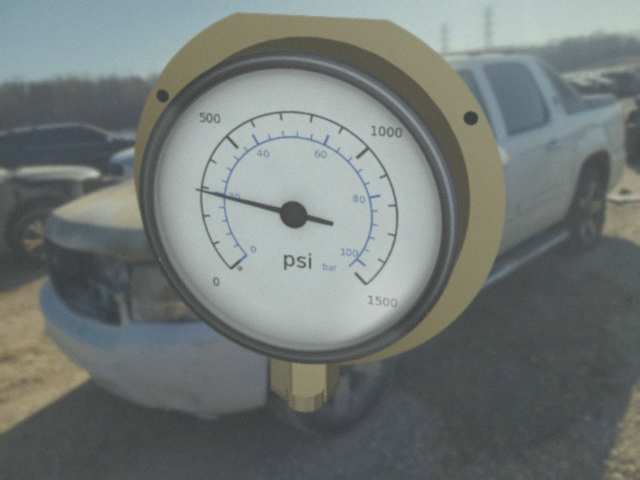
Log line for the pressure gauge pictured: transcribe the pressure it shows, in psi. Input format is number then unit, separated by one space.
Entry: 300 psi
